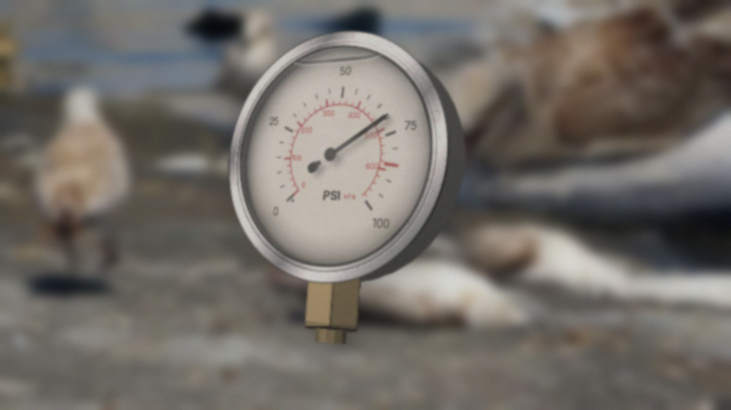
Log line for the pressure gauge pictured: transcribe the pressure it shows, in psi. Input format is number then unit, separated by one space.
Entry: 70 psi
